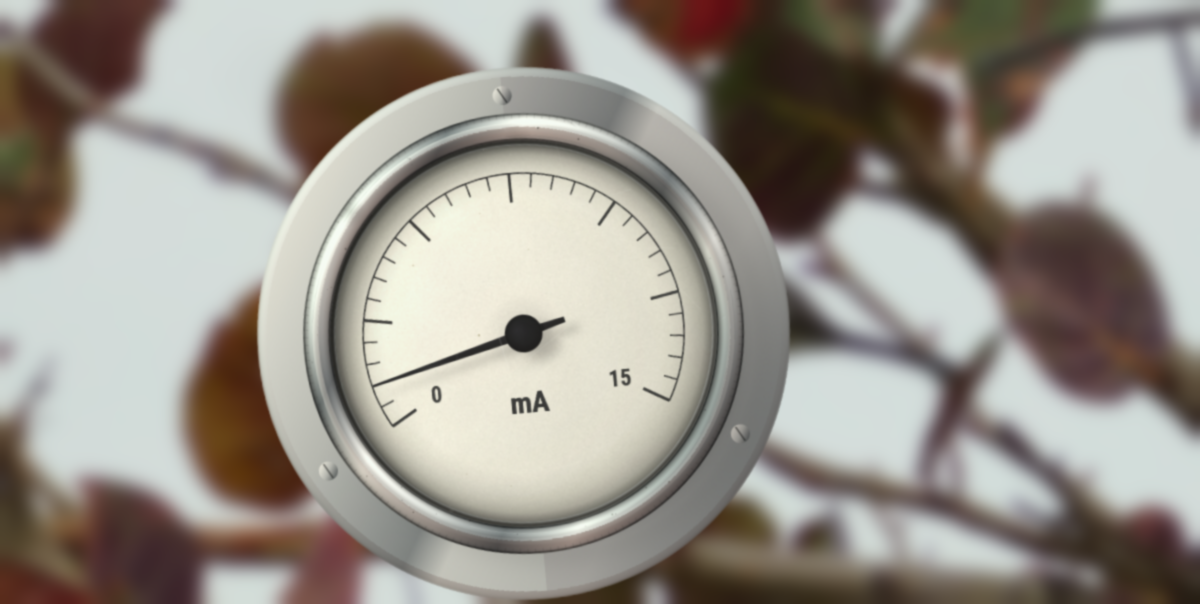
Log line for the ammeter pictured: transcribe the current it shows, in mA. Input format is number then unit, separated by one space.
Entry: 1 mA
